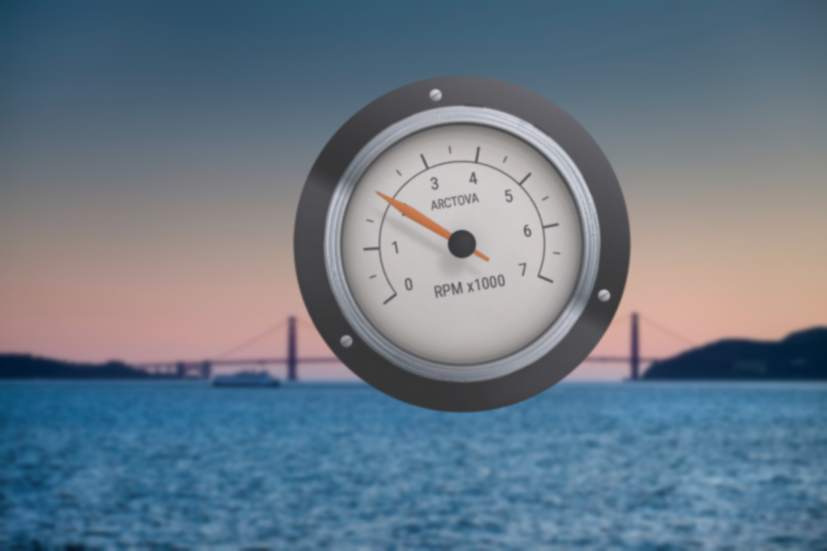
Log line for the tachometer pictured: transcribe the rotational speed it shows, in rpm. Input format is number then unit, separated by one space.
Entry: 2000 rpm
